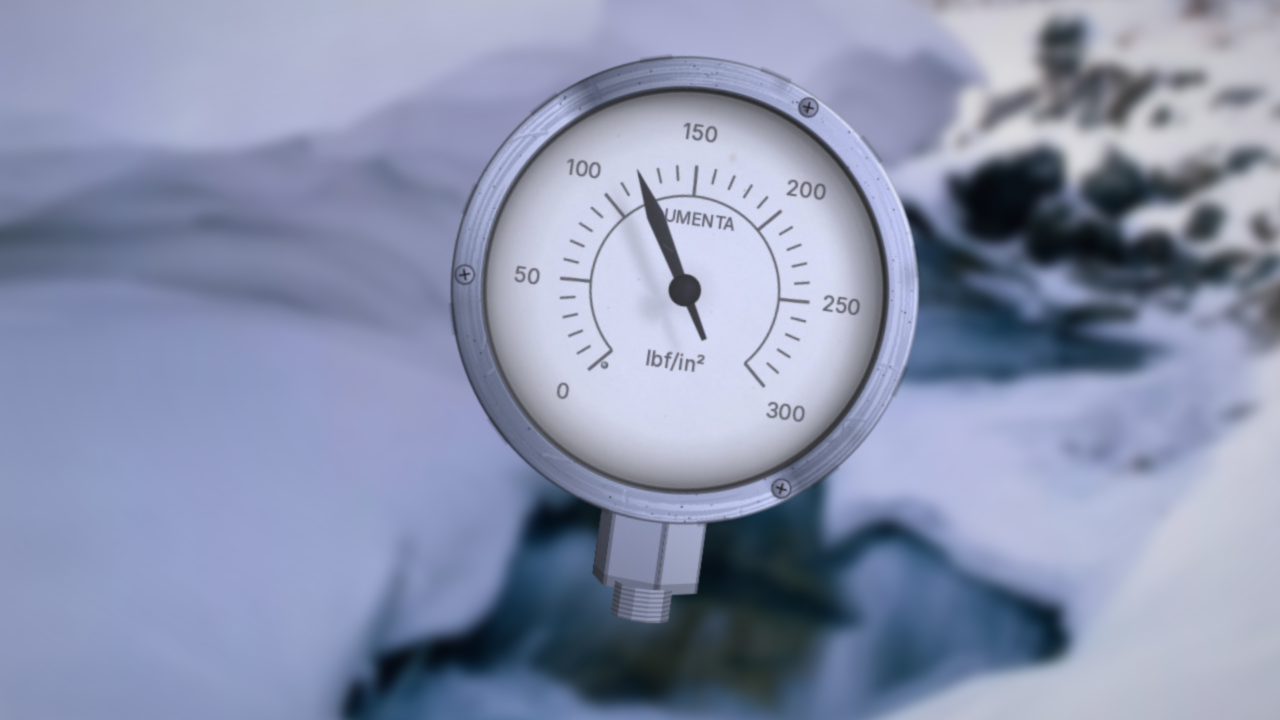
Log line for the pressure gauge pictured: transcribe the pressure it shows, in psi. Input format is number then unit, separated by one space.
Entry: 120 psi
